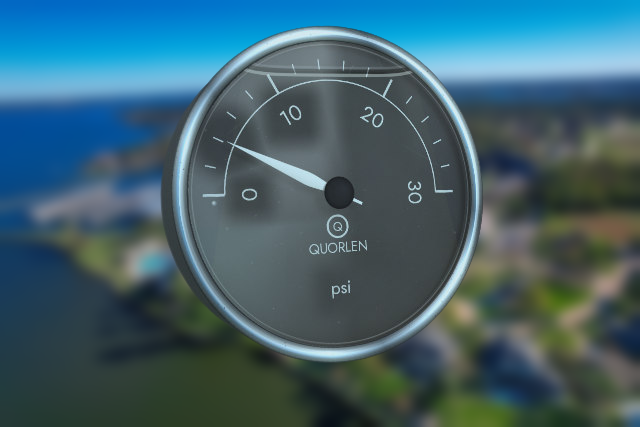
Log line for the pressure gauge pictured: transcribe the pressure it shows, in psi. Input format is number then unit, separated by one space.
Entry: 4 psi
